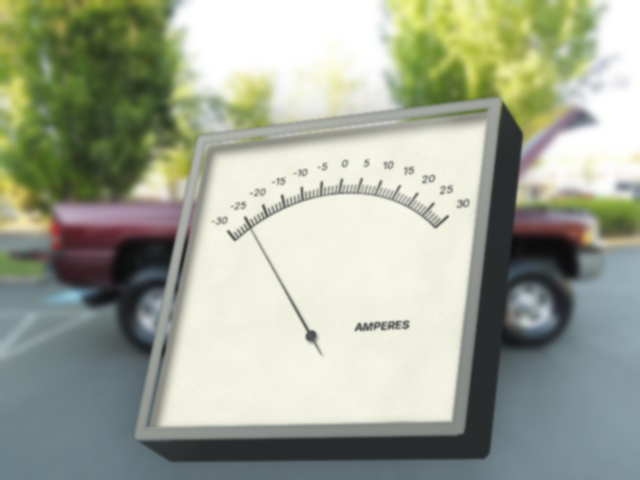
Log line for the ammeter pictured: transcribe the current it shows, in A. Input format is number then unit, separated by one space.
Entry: -25 A
